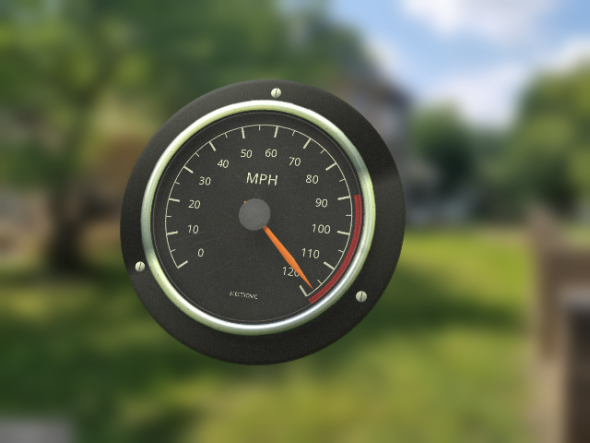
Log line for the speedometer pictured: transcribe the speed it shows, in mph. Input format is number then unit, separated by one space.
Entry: 117.5 mph
